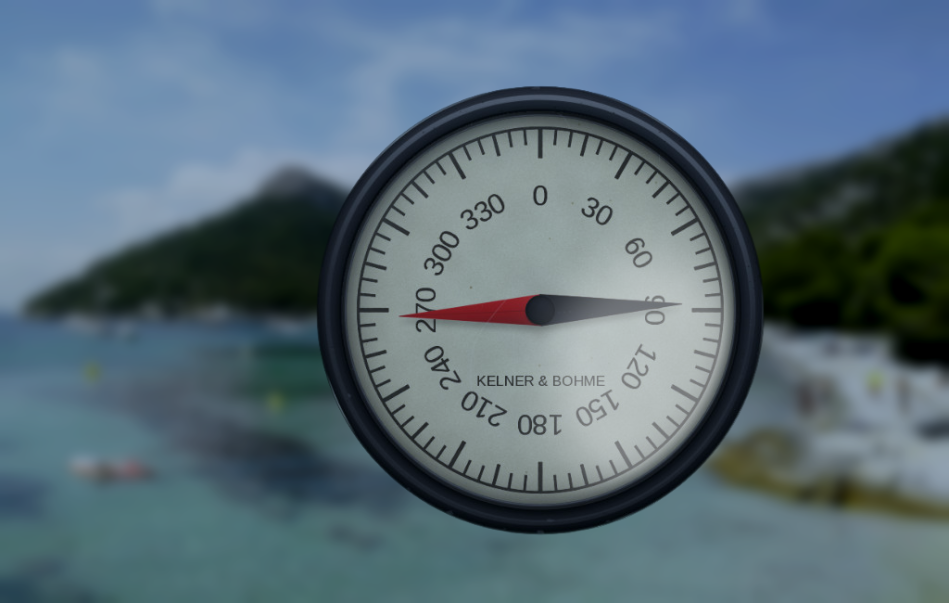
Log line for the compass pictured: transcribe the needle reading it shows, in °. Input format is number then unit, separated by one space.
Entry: 267.5 °
